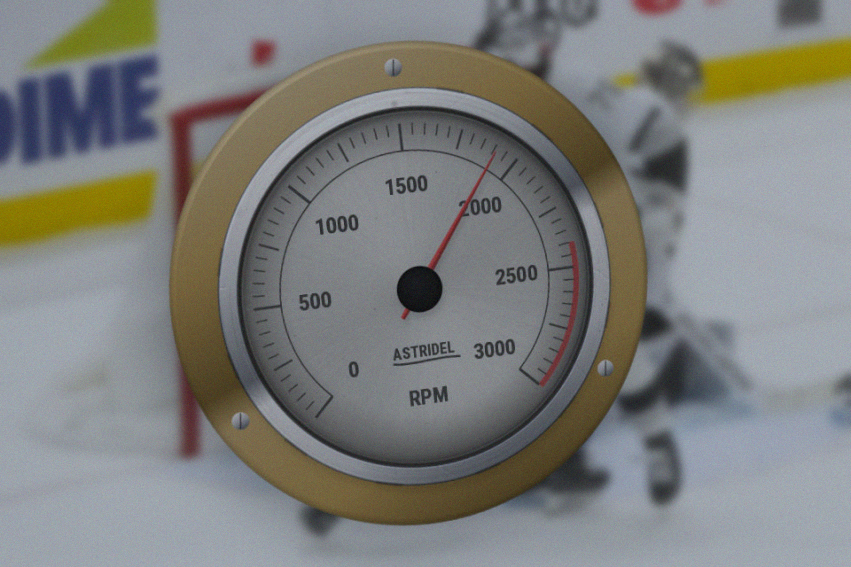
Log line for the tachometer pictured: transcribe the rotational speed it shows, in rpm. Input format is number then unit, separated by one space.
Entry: 1900 rpm
